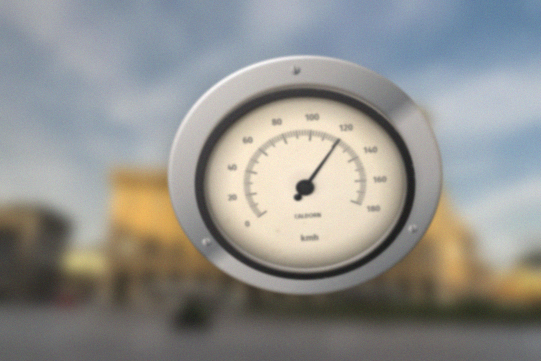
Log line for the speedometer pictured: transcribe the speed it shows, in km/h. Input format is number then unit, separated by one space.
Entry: 120 km/h
